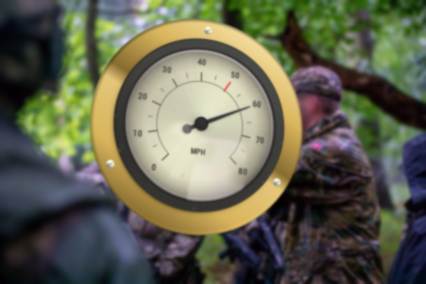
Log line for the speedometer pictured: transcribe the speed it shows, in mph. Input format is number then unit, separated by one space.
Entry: 60 mph
